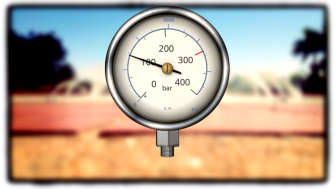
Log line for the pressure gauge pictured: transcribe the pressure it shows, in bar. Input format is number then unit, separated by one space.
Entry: 100 bar
